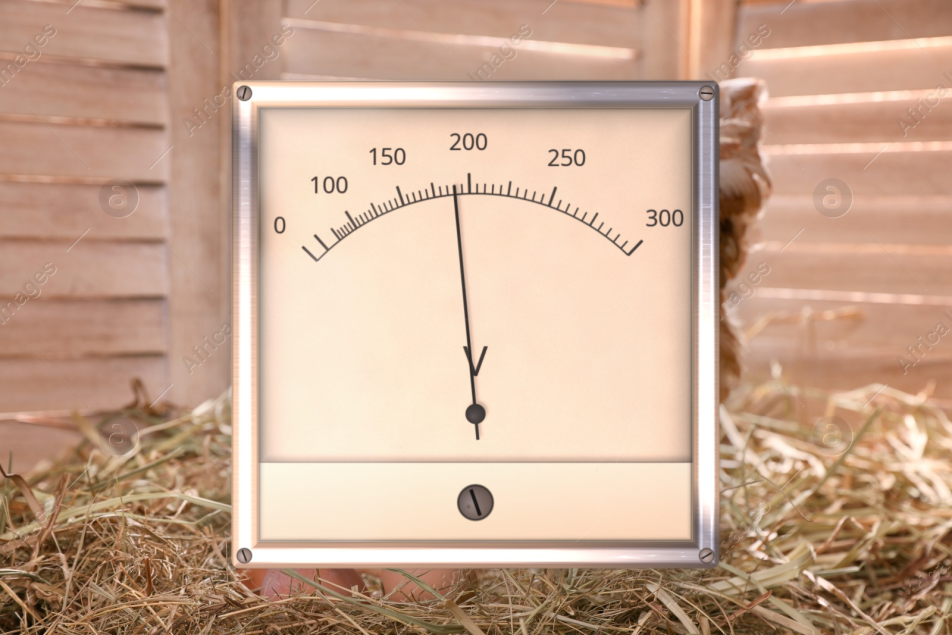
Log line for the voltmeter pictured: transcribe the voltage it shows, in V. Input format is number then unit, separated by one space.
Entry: 190 V
